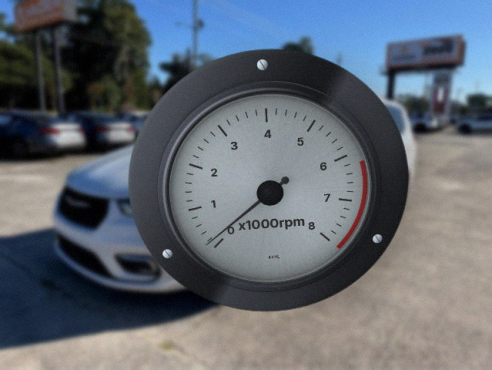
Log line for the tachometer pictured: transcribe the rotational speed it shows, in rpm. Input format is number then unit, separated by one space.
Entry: 200 rpm
